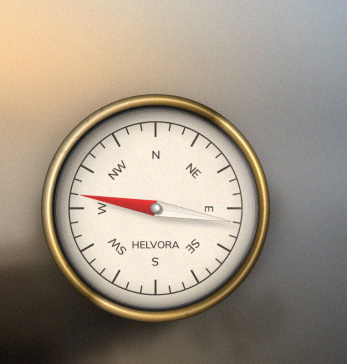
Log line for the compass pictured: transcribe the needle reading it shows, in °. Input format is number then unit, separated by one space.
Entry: 280 °
